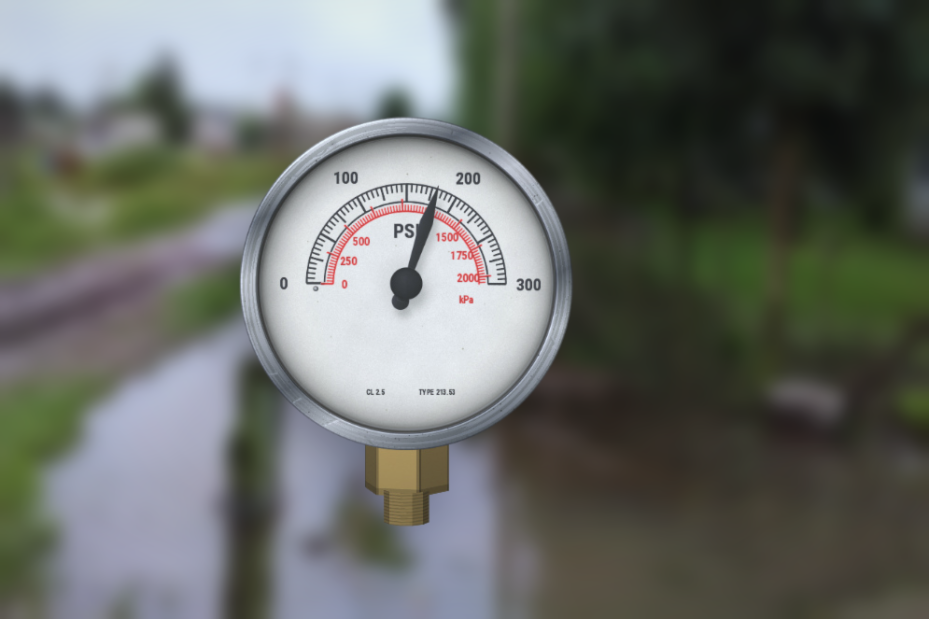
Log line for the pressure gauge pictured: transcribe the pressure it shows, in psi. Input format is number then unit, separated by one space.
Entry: 180 psi
